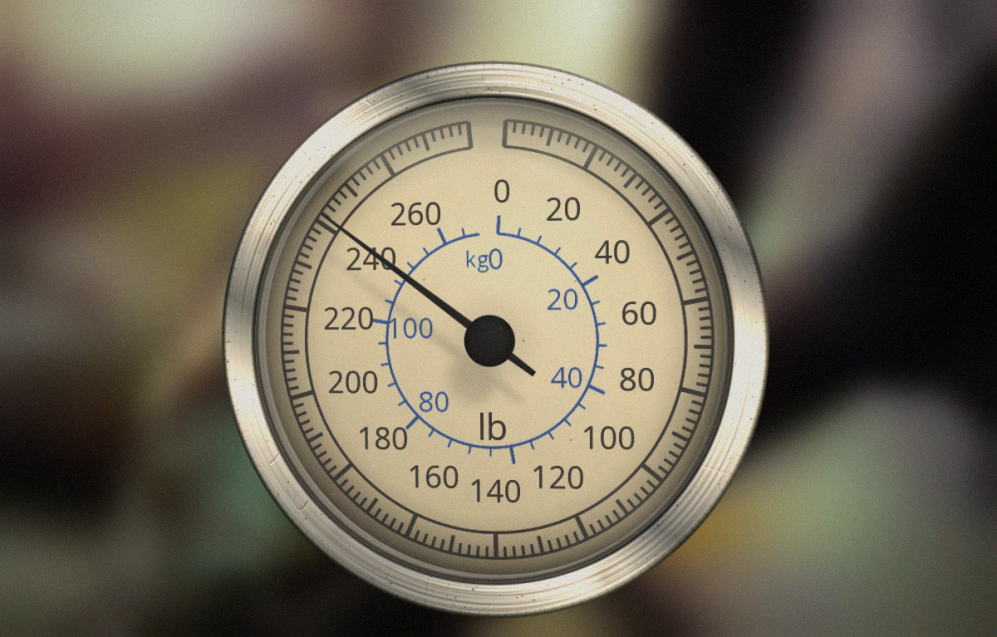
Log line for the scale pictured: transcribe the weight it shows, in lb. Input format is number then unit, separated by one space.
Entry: 242 lb
